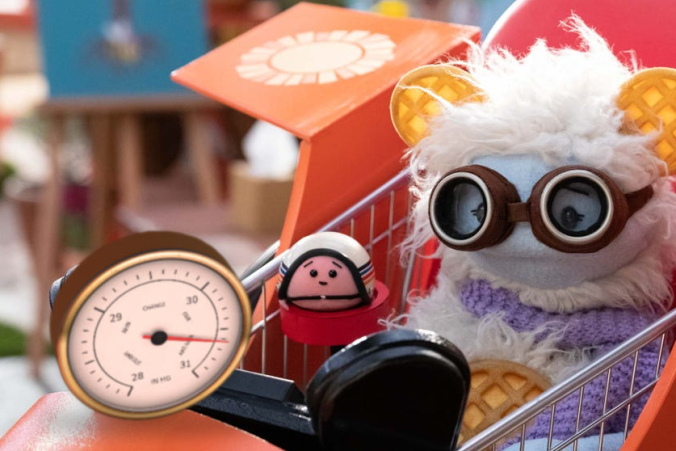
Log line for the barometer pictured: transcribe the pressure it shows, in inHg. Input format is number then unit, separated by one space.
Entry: 30.6 inHg
